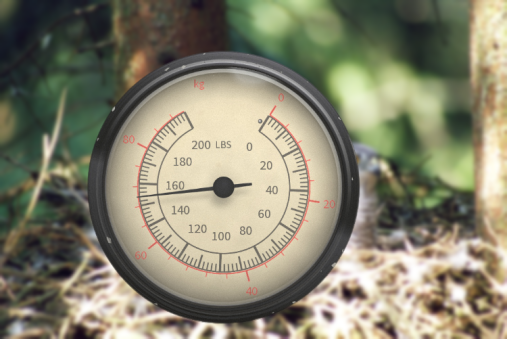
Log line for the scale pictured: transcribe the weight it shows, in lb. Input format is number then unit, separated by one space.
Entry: 154 lb
